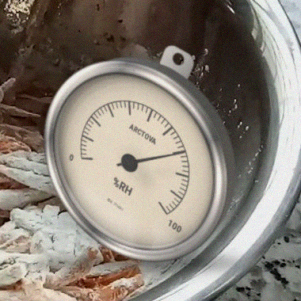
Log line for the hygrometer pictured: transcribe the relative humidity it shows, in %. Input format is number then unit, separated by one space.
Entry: 70 %
